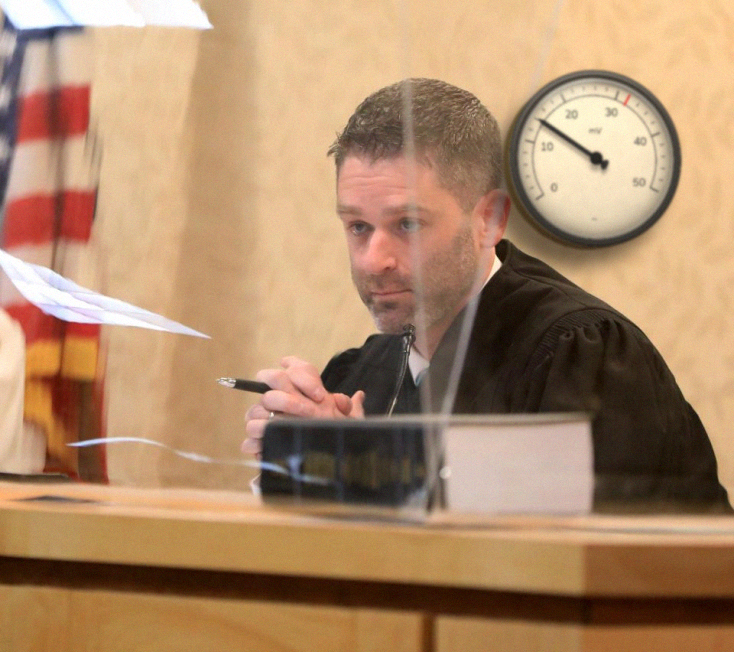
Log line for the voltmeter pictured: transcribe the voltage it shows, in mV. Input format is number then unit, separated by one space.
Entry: 14 mV
